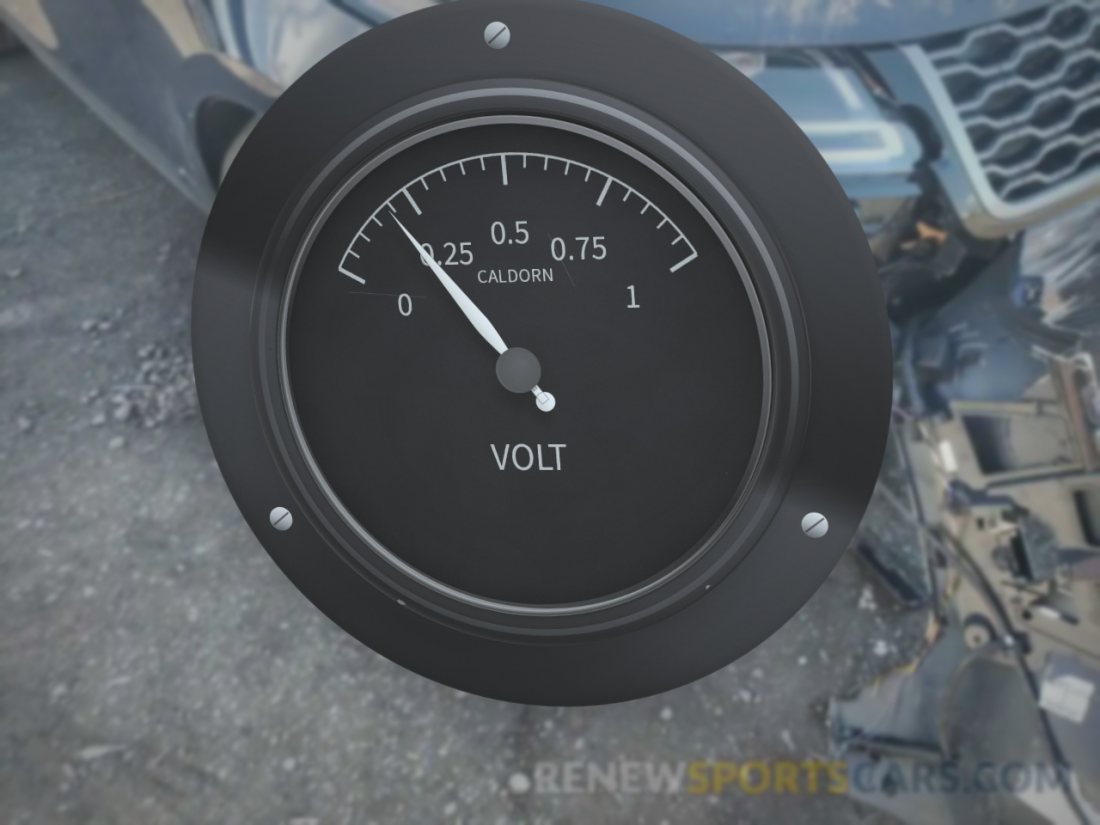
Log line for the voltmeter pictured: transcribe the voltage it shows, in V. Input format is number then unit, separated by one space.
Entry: 0.2 V
